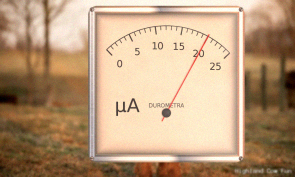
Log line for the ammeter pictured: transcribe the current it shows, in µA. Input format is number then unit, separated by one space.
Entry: 20 µA
